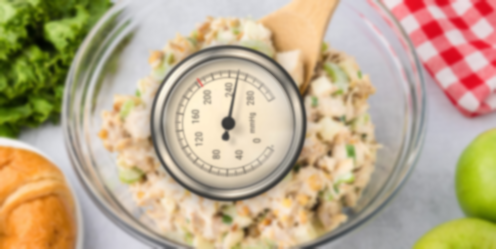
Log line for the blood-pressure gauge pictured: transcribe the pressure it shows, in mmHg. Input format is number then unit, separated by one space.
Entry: 250 mmHg
